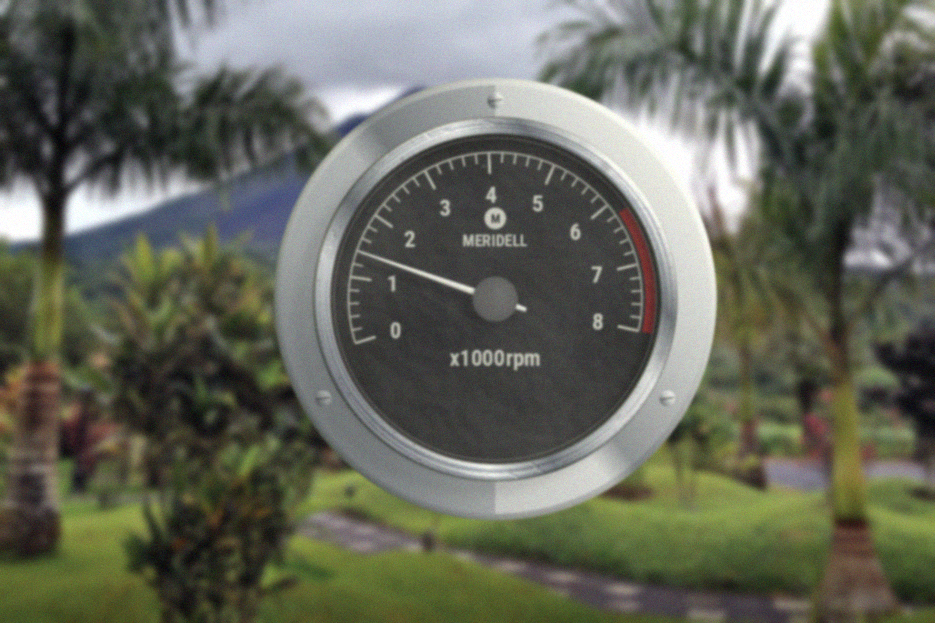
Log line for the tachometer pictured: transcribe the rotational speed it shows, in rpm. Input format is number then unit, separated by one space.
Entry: 1400 rpm
